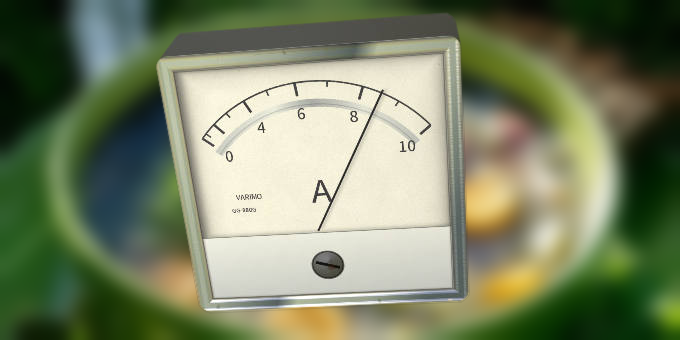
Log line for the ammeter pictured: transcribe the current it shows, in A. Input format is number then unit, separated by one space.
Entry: 8.5 A
